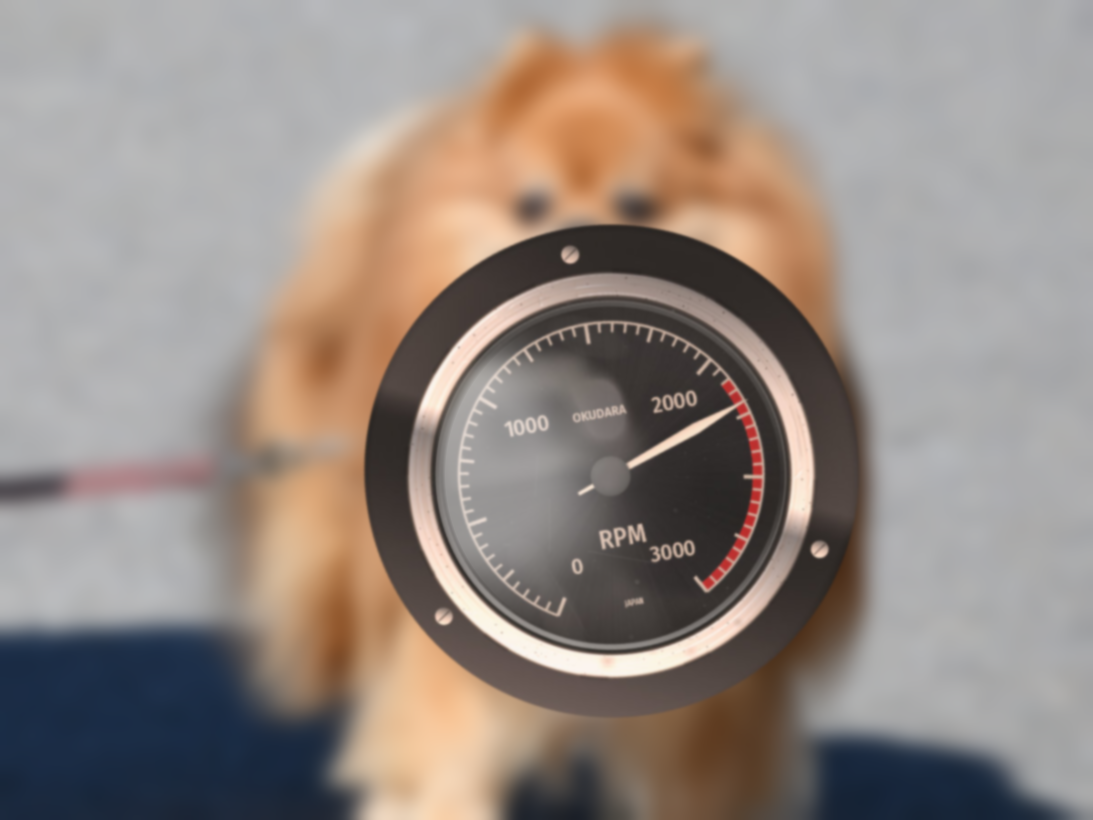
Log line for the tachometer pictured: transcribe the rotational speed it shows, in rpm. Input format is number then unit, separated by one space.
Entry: 2200 rpm
